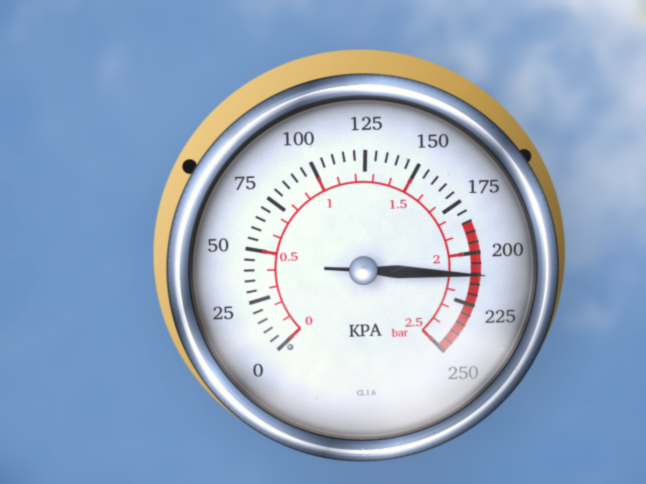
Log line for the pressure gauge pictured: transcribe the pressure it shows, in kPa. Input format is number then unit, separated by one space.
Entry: 210 kPa
